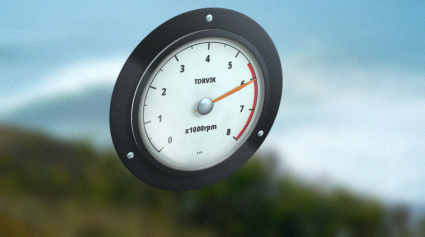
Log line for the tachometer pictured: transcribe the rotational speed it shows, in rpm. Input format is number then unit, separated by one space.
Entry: 6000 rpm
